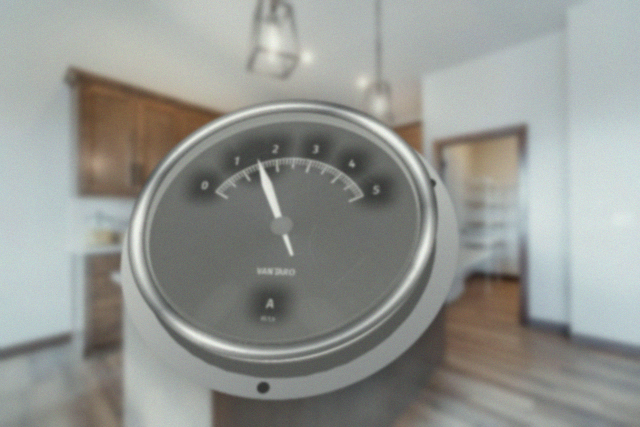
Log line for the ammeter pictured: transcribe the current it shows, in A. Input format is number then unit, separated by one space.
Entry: 1.5 A
